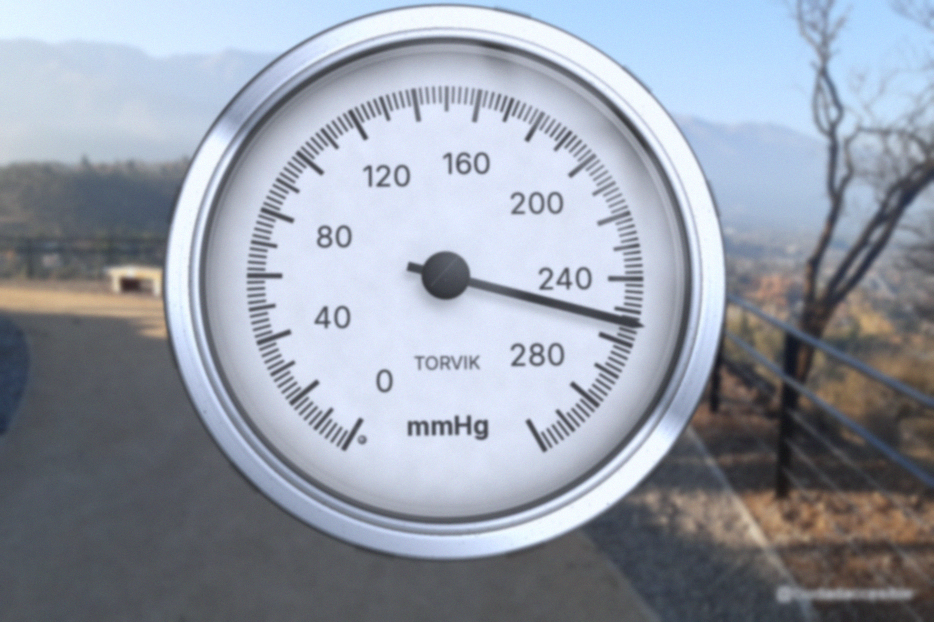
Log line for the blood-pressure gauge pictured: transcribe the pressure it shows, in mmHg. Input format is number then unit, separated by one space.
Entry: 254 mmHg
